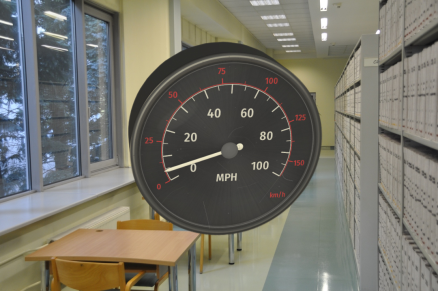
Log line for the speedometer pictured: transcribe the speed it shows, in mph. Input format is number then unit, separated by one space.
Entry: 5 mph
